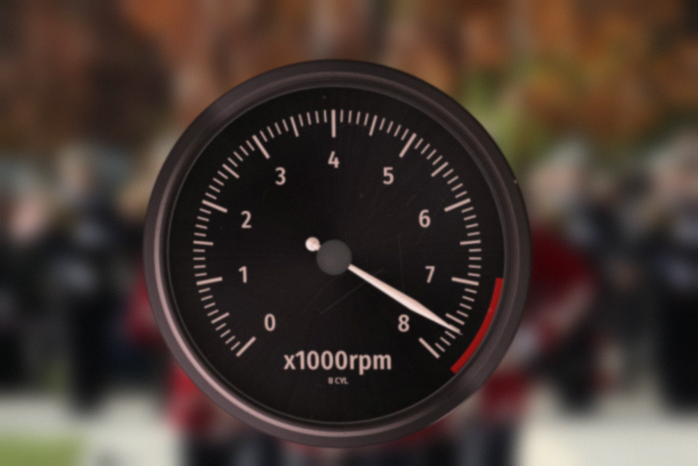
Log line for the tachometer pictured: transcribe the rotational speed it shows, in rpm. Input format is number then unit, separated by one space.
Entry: 7600 rpm
